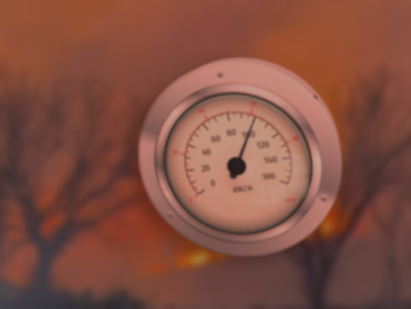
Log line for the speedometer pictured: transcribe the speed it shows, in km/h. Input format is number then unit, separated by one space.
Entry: 100 km/h
